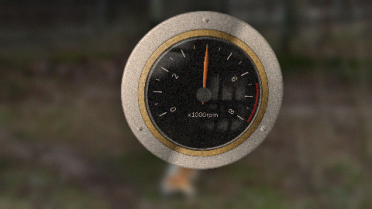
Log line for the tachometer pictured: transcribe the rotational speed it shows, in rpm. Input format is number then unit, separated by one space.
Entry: 4000 rpm
